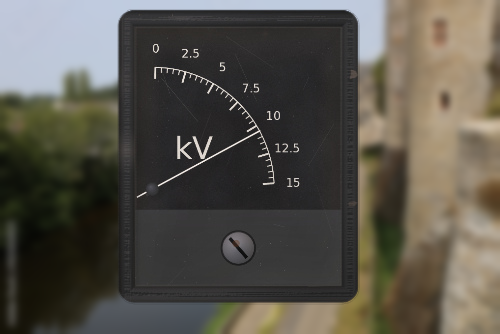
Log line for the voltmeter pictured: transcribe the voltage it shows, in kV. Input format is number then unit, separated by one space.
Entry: 10.5 kV
